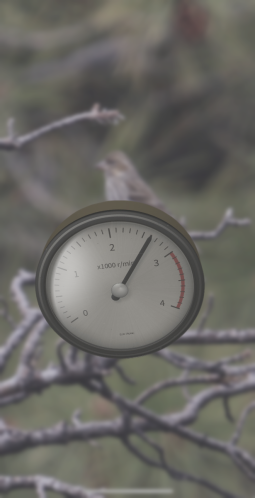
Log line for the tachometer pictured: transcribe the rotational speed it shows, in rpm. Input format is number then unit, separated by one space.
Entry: 2600 rpm
